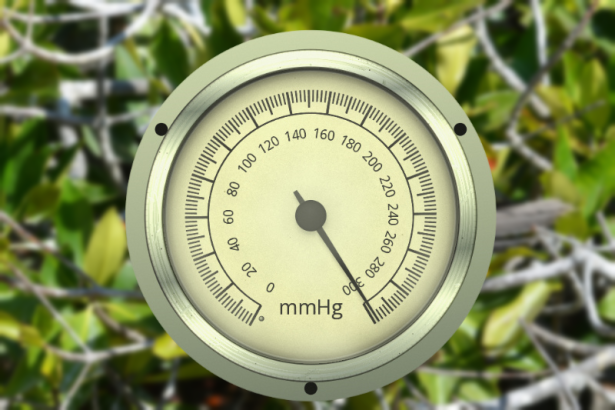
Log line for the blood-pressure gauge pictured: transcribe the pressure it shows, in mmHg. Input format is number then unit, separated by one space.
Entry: 298 mmHg
